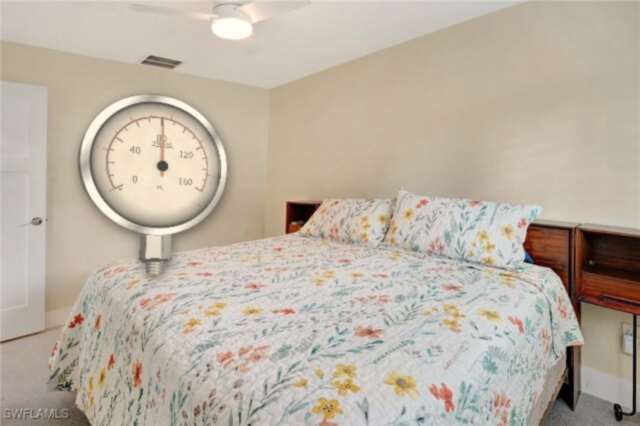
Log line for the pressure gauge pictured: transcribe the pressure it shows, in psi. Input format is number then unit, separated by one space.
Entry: 80 psi
